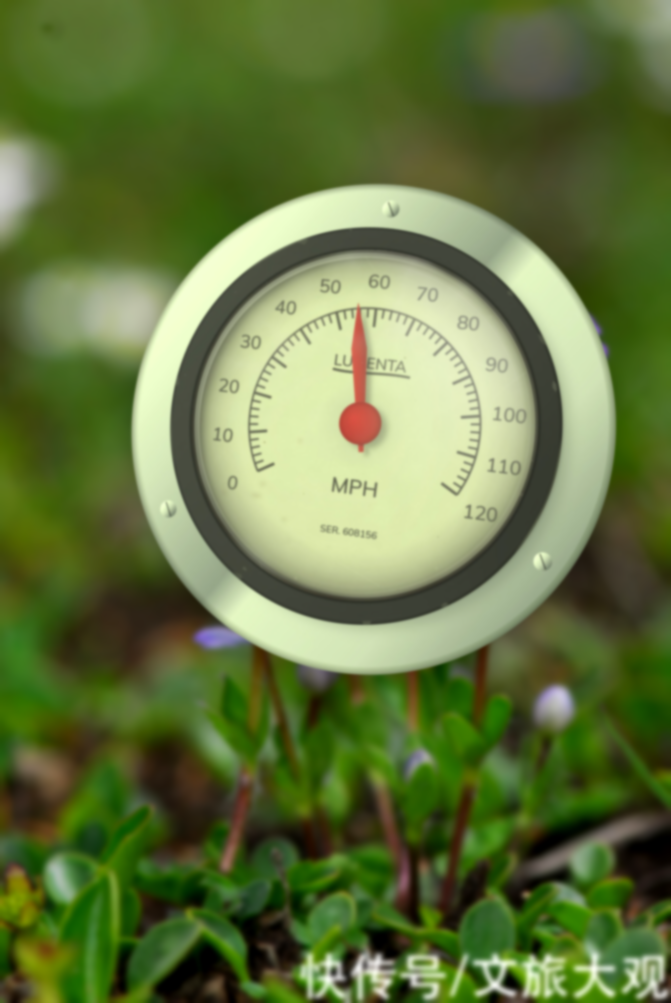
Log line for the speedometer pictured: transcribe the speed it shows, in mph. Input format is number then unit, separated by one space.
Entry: 56 mph
